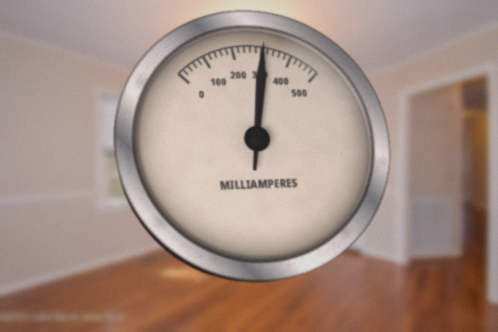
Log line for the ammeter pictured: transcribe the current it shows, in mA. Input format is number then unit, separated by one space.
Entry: 300 mA
